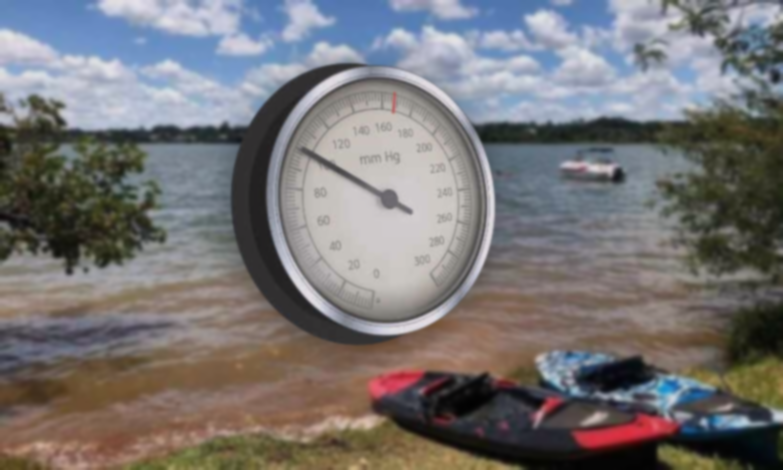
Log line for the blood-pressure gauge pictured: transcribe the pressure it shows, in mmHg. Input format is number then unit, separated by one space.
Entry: 100 mmHg
